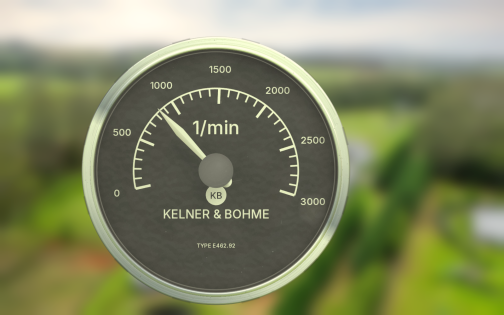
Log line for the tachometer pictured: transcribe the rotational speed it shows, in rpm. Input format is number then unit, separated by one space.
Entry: 850 rpm
